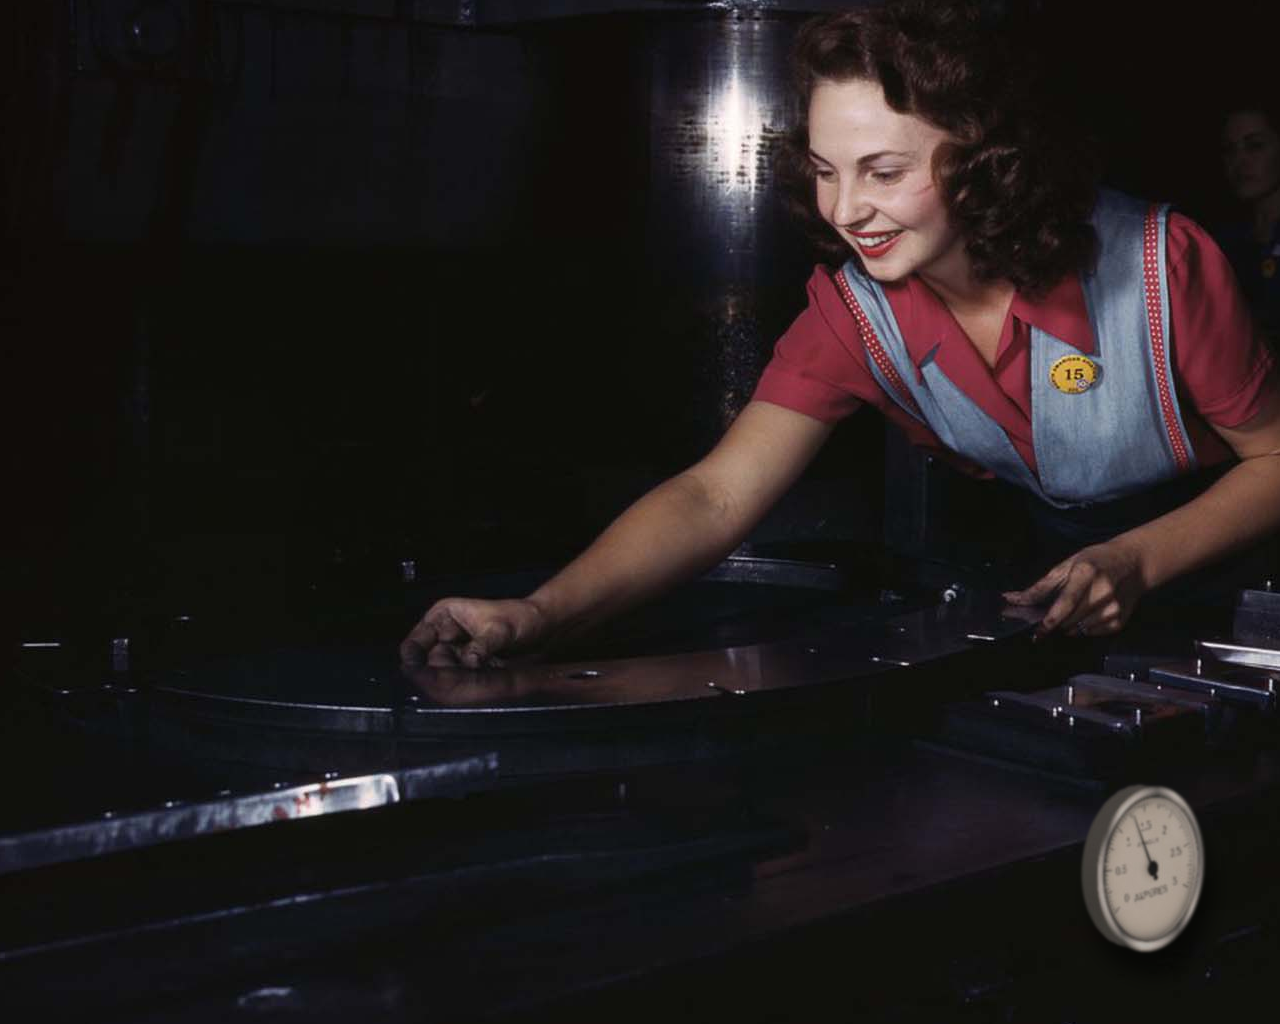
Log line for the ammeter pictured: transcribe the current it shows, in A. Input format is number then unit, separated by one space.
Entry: 1.25 A
